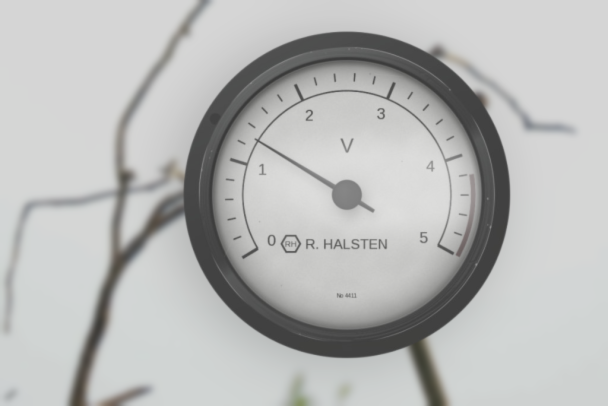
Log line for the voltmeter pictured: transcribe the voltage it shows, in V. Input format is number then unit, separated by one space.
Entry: 1.3 V
